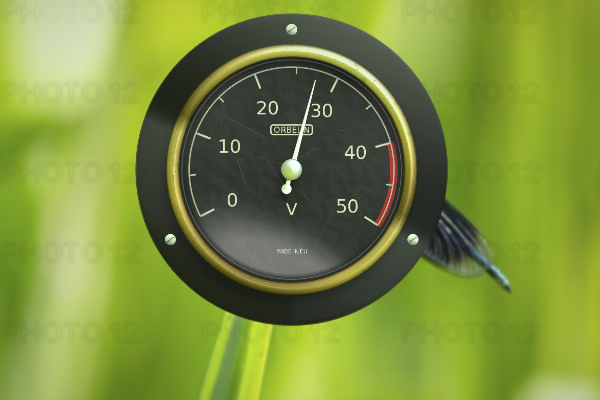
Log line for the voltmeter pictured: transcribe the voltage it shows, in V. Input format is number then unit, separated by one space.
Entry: 27.5 V
